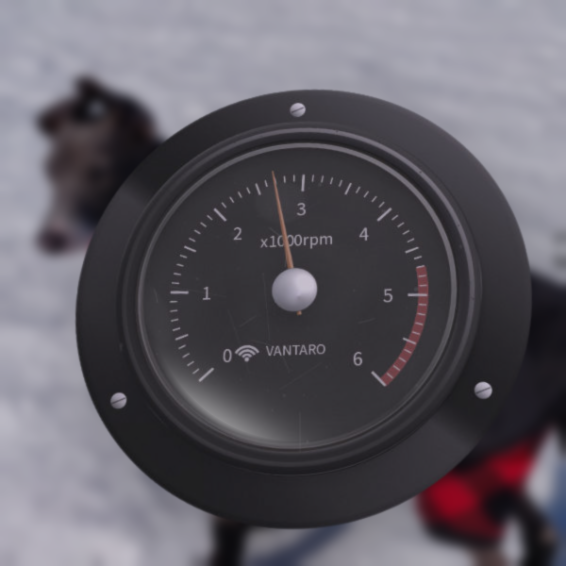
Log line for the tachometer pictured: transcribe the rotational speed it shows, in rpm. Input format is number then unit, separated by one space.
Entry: 2700 rpm
